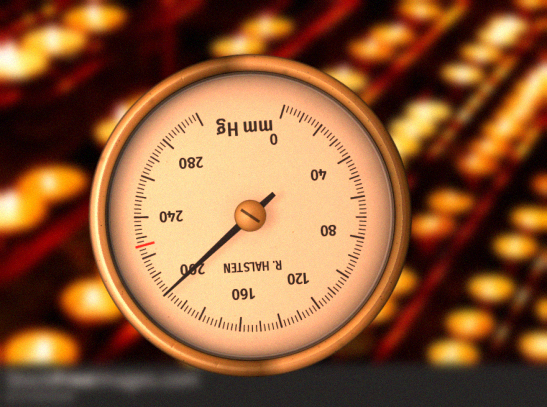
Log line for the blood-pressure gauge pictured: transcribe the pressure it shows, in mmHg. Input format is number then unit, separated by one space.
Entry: 200 mmHg
